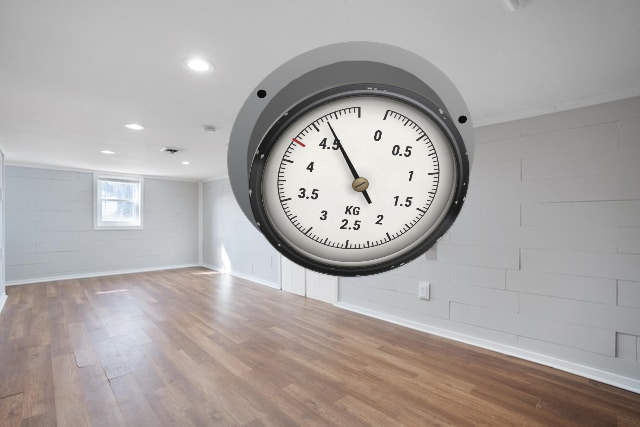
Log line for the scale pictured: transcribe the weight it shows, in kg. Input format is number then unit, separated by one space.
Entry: 4.65 kg
